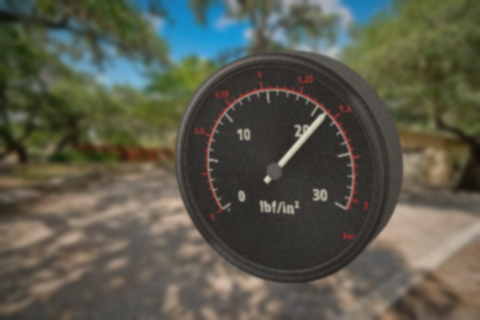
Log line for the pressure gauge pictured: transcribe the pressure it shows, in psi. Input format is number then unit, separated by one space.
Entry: 21 psi
